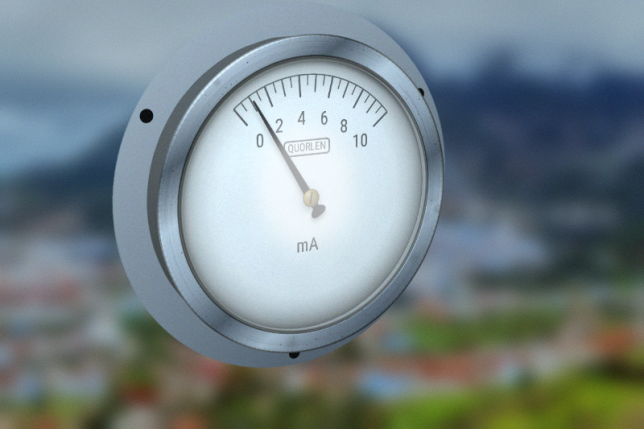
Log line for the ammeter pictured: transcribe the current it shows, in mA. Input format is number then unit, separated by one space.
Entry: 1 mA
